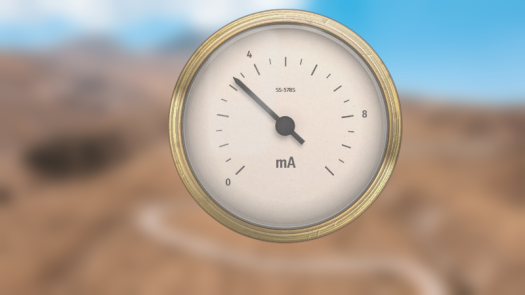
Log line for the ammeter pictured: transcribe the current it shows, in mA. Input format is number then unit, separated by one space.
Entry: 3.25 mA
